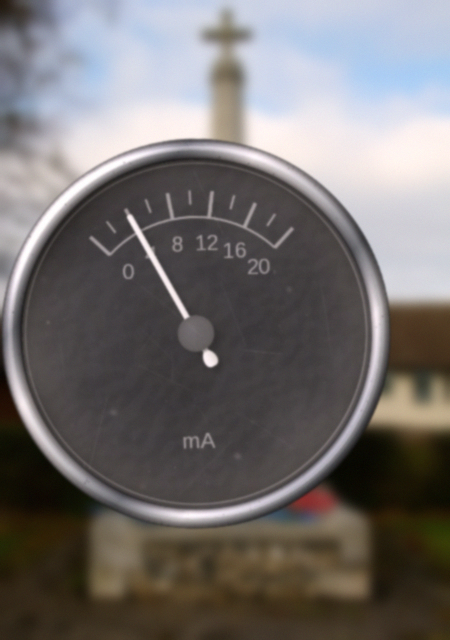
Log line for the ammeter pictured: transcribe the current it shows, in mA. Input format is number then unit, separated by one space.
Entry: 4 mA
